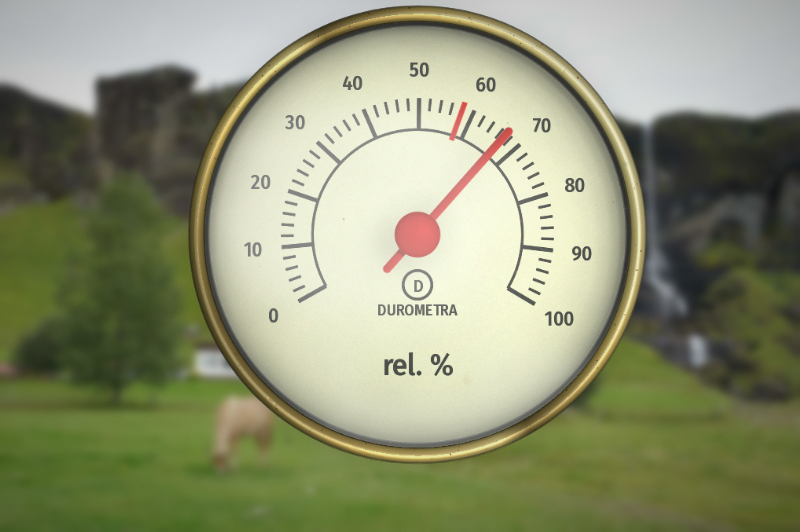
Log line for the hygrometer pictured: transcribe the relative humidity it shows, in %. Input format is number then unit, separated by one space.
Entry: 67 %
